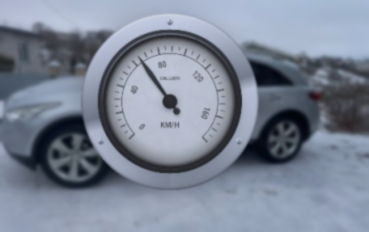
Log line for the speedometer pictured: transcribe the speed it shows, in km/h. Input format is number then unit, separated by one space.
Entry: 65 km/h
